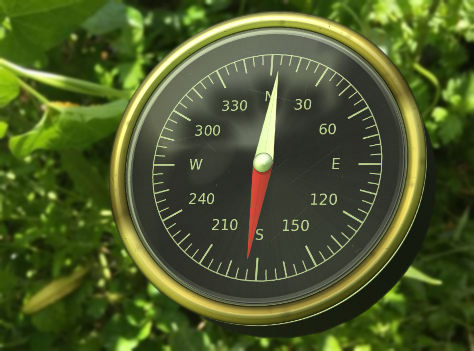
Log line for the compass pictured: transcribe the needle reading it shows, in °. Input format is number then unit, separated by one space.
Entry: 185 °
